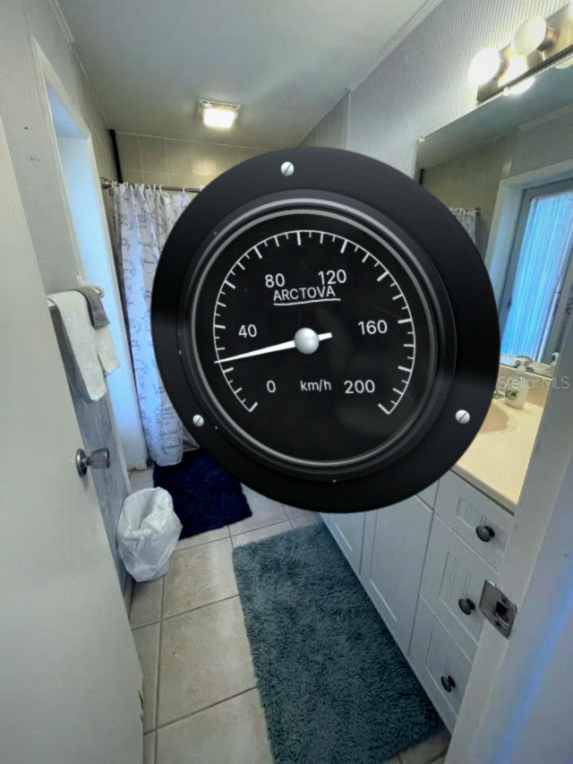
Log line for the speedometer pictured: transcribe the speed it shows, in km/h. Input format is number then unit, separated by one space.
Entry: 25 km/h
